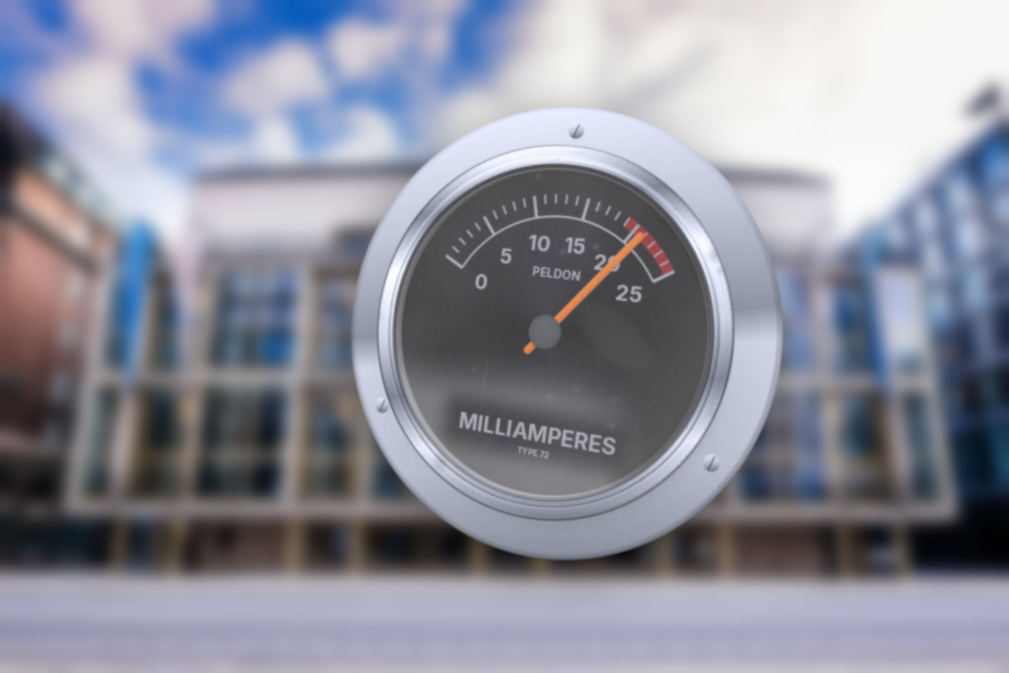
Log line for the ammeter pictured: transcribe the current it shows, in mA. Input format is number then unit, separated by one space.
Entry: 21 mA
